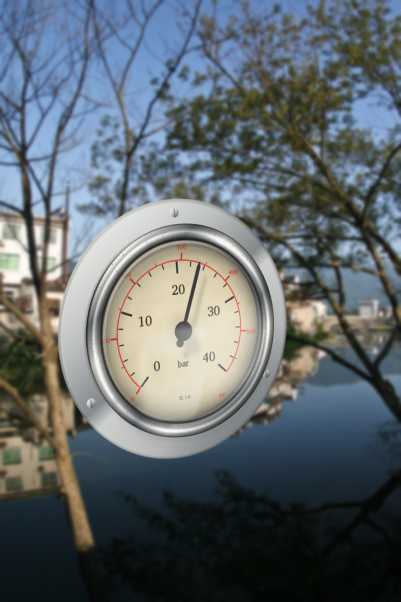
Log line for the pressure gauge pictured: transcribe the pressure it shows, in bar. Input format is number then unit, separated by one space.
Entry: 23 bar
